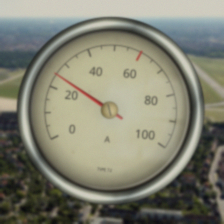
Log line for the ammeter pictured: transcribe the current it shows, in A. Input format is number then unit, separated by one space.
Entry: 25 A
